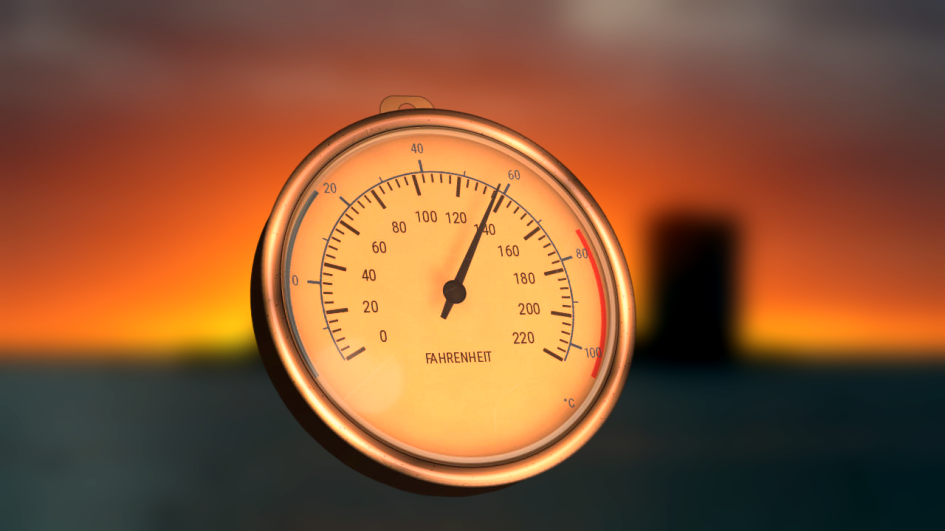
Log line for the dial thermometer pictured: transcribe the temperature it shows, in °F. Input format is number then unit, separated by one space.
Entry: 136 °F
